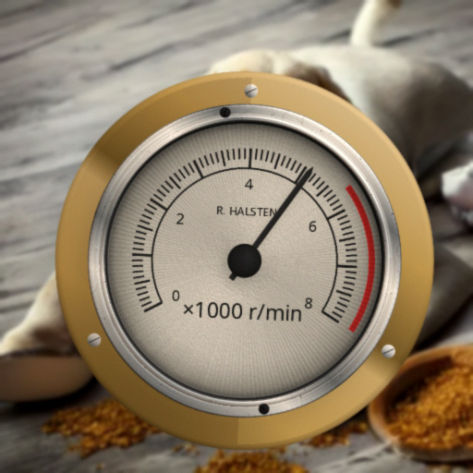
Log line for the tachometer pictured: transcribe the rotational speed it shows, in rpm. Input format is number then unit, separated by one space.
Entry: 5100 rpm
